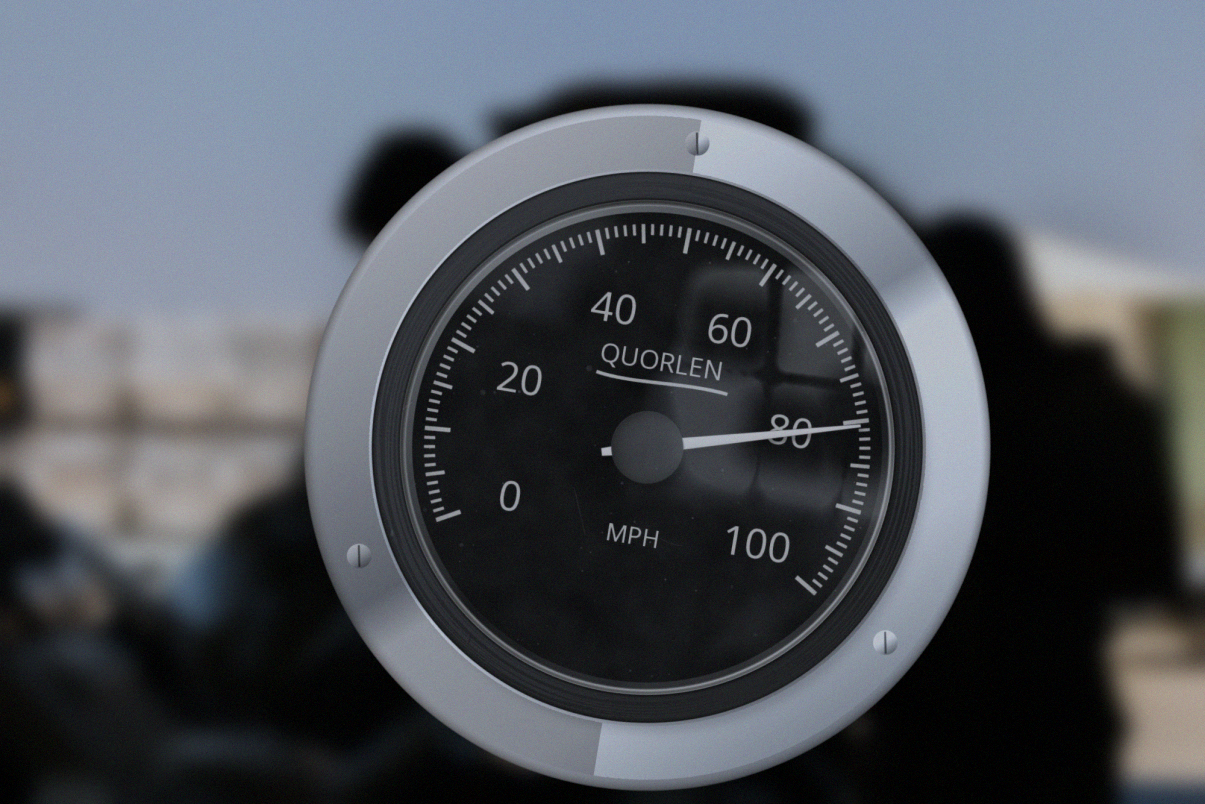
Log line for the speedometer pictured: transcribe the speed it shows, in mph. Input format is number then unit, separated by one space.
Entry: 80.5 mph
